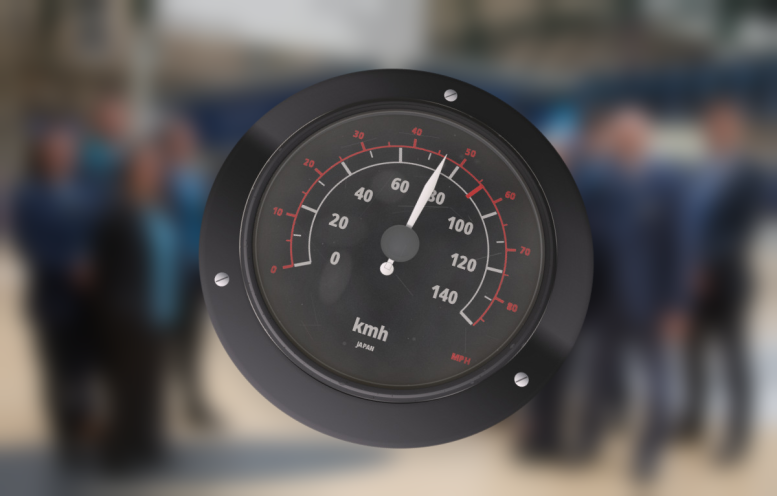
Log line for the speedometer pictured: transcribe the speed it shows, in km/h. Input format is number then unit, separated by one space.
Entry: 75 km/h
